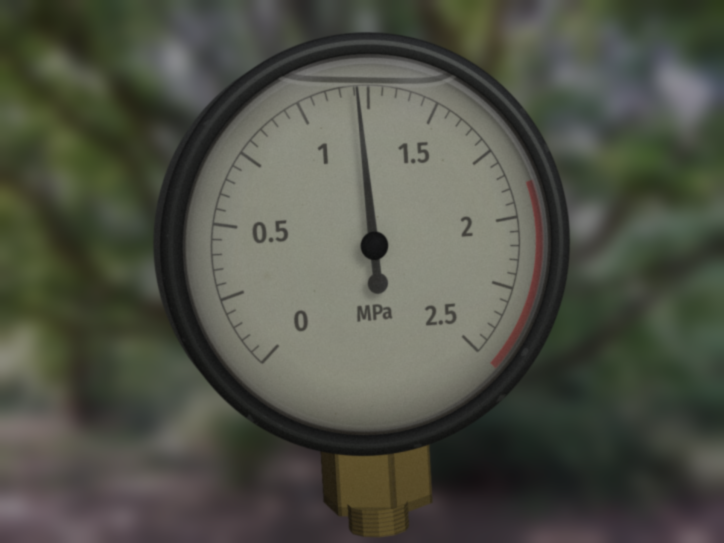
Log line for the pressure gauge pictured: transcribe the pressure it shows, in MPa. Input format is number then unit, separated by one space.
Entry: 1.2 MPa
